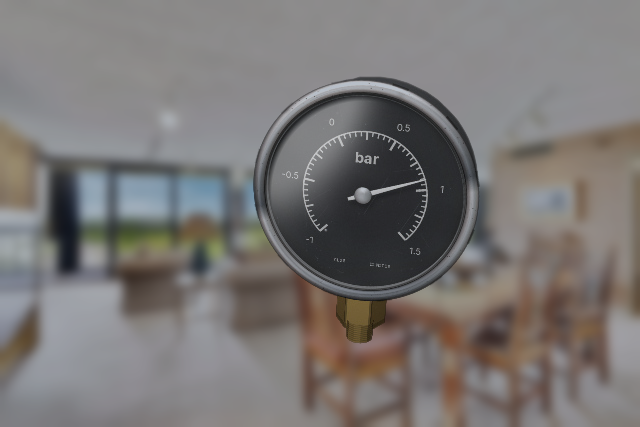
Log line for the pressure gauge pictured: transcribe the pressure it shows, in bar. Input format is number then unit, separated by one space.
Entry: 0.9 bar
